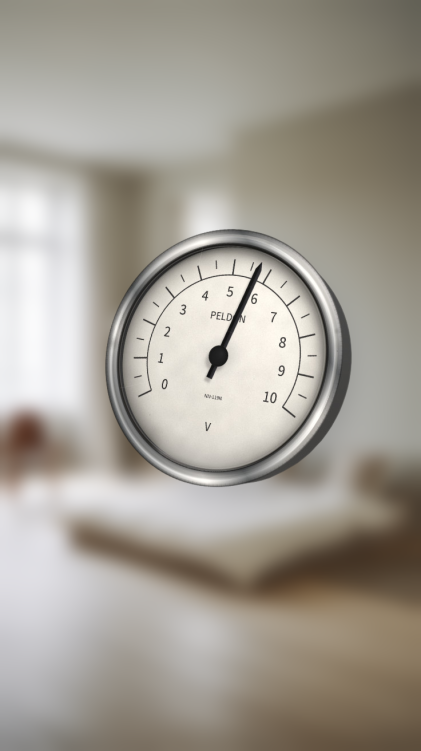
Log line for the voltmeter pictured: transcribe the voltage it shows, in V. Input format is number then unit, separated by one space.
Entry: 5.75 V
